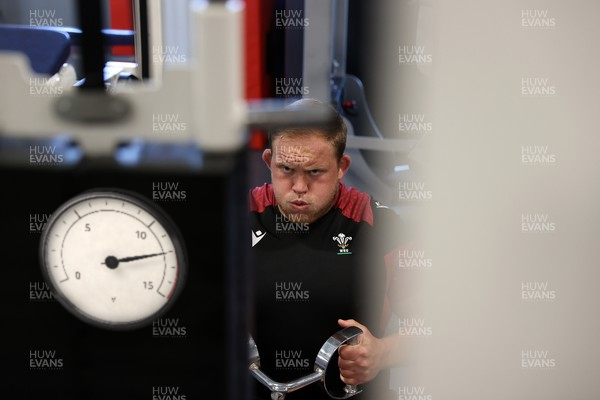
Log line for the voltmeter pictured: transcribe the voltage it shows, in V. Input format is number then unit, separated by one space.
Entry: 12 V
